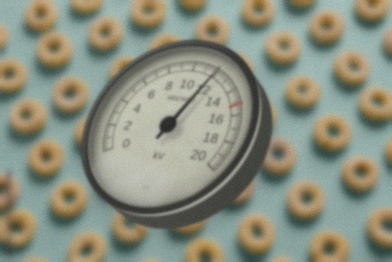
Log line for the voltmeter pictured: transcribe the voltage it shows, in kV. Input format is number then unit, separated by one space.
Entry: 12 kV
